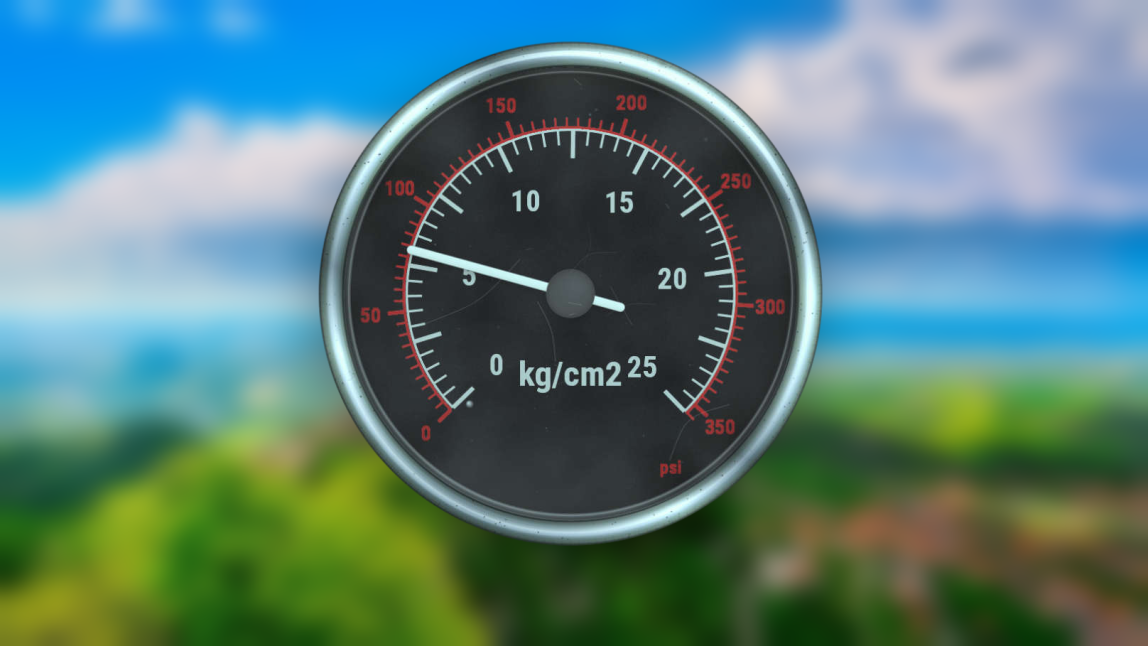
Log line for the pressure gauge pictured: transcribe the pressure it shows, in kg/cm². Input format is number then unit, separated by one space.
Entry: 5.5 kg/cm²
